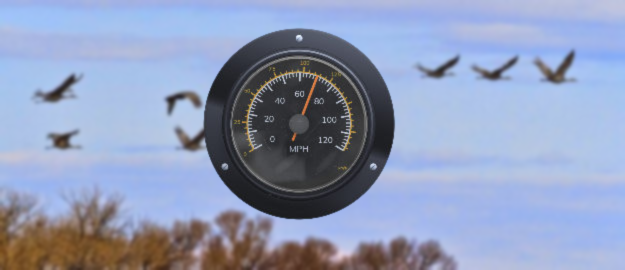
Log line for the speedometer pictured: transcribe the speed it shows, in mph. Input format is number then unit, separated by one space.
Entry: 70 mph
